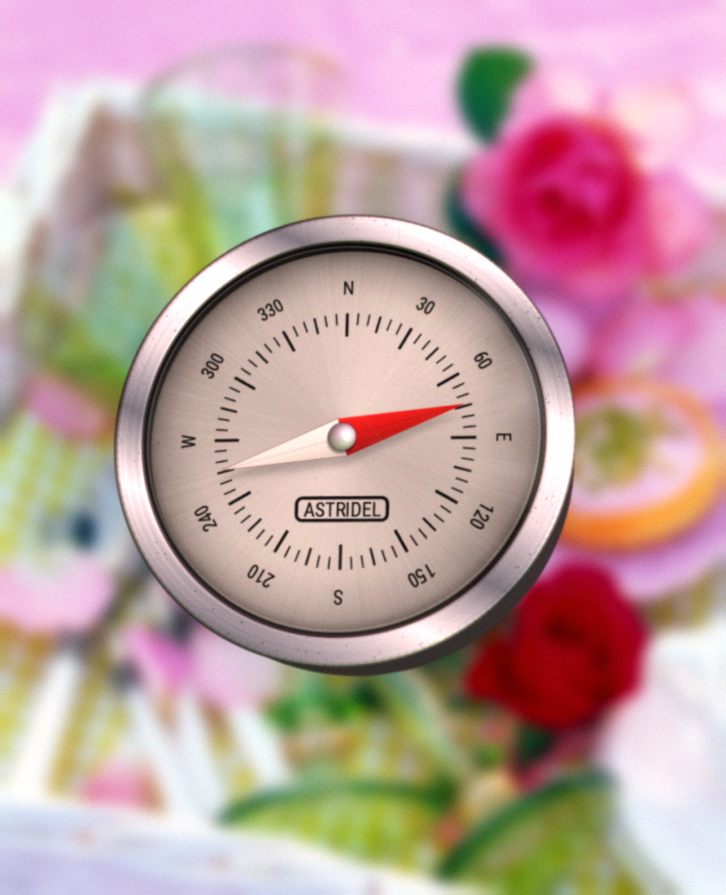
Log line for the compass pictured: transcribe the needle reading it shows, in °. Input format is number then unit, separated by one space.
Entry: 75 °
